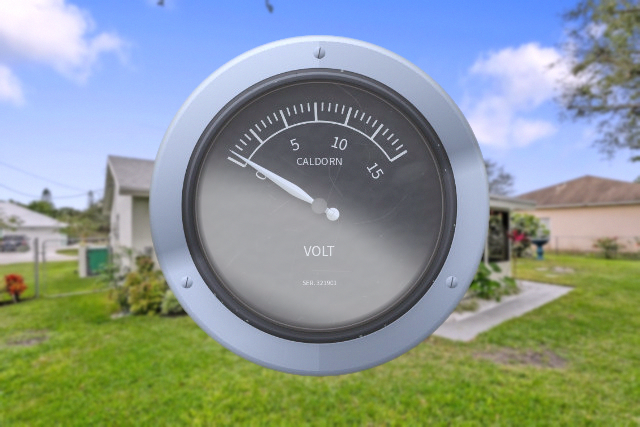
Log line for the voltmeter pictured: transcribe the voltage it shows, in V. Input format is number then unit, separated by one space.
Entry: 0.5 V
